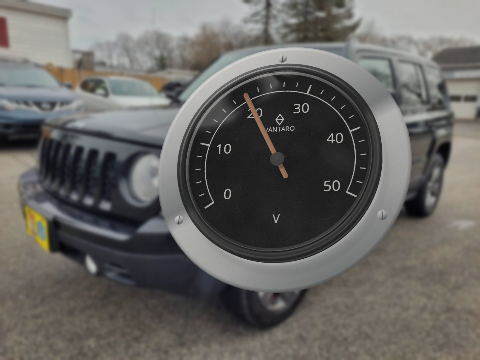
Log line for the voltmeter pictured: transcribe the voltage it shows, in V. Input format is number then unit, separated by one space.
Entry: 20 V
